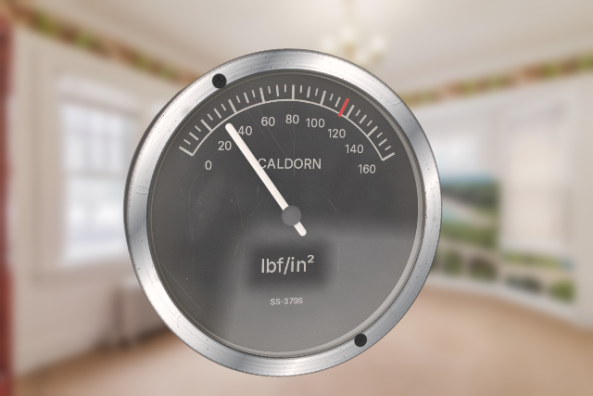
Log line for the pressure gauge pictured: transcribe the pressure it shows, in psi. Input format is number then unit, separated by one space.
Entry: 30 psi
